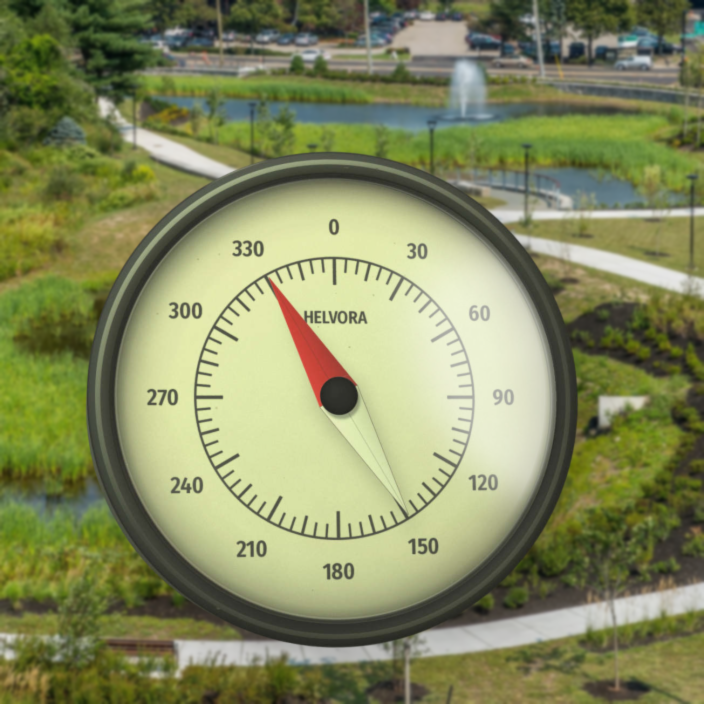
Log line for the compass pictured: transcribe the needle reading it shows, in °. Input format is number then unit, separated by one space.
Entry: 330 °
